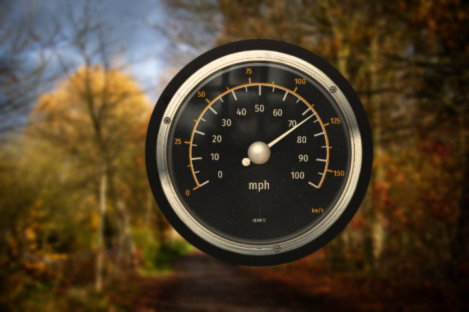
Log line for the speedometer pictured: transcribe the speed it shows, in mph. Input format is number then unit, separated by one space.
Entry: 72.5 mph
